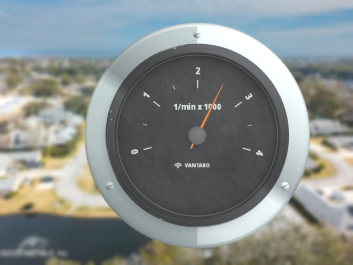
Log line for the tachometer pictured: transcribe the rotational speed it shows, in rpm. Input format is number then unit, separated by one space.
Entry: 2500 rpm
